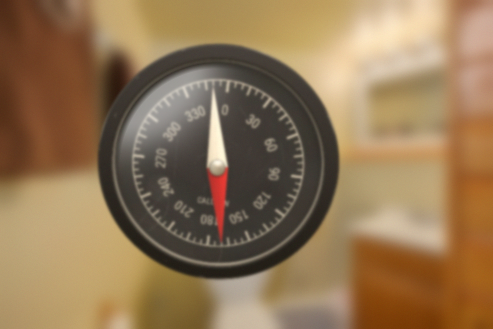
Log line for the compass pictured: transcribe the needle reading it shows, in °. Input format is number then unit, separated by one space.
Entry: 170 °
